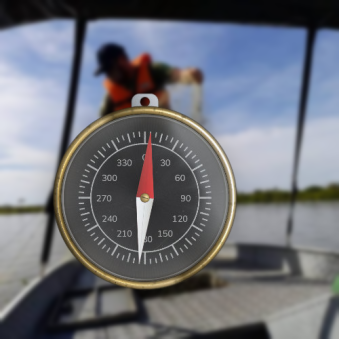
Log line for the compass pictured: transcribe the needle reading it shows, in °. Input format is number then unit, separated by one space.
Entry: 5 °
